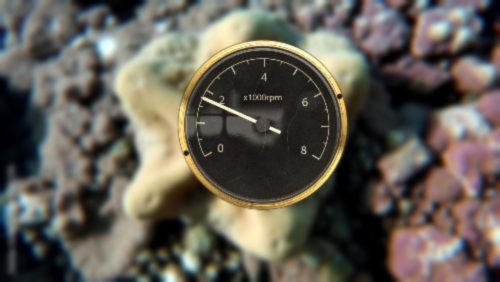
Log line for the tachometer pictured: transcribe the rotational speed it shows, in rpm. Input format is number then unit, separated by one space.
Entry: 1750 rpm
